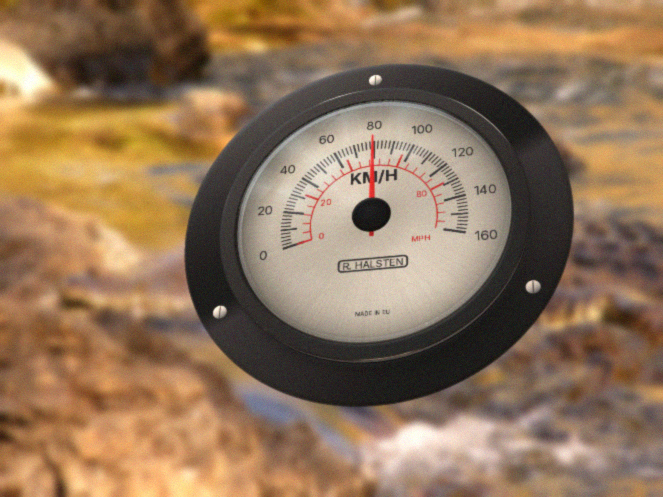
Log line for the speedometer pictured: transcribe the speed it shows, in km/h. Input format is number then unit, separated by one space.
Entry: 80 km/h
